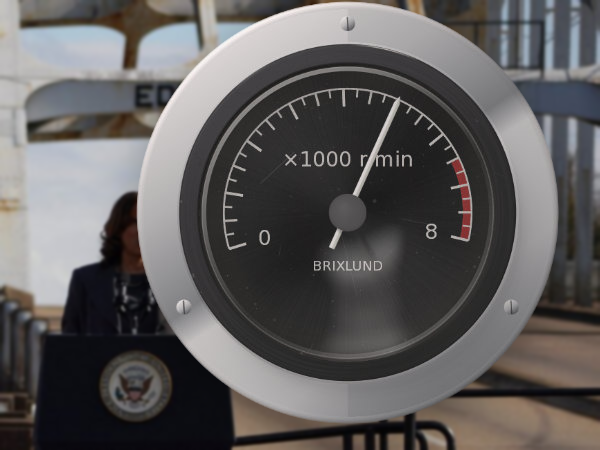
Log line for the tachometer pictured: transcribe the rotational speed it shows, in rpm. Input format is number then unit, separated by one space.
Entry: 5000 rpm
